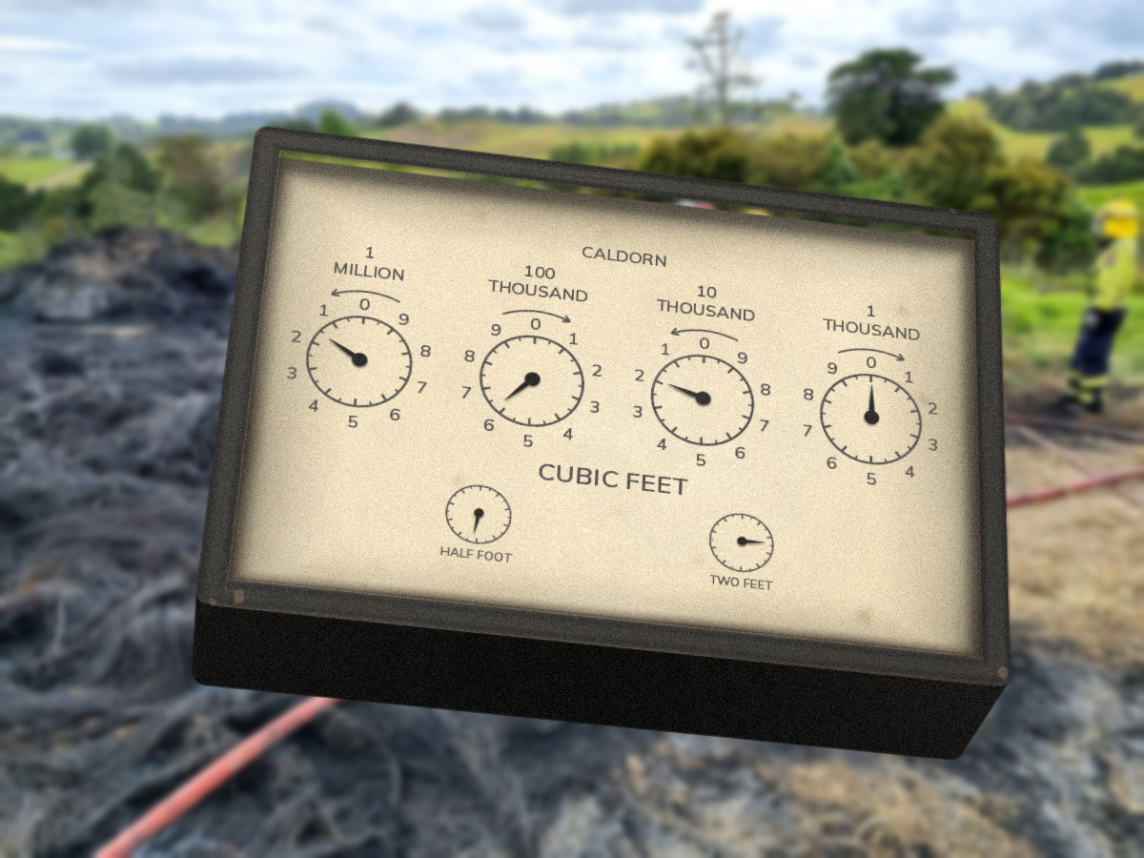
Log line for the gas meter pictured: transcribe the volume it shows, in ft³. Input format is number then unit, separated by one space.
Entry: 162000 ft³
